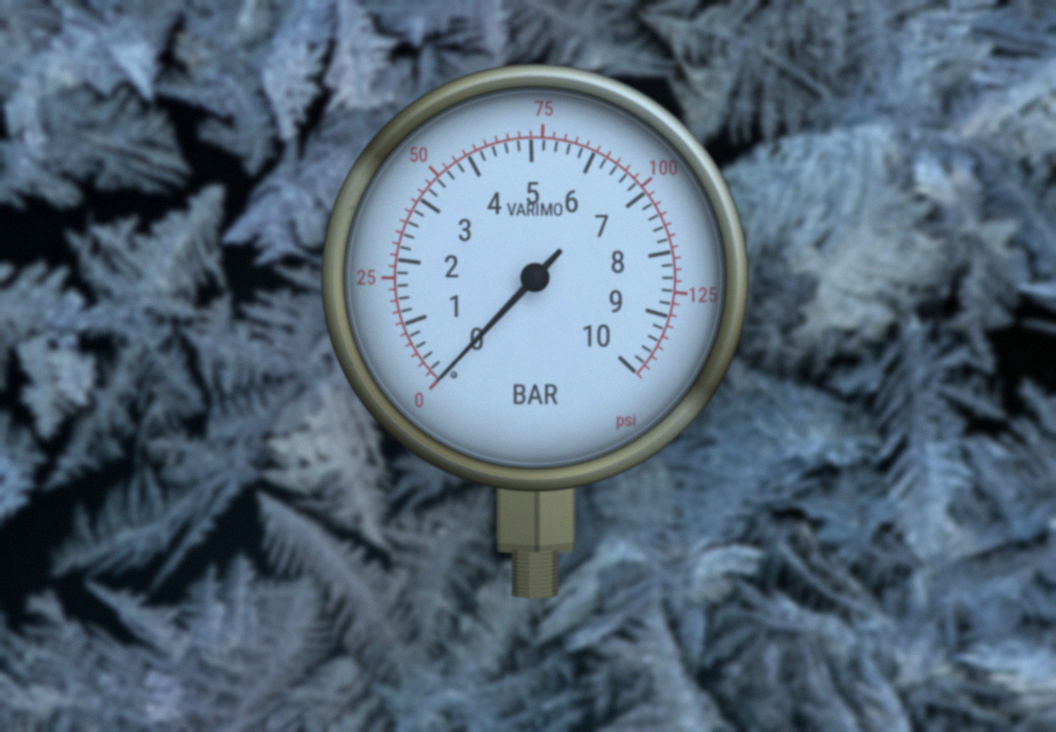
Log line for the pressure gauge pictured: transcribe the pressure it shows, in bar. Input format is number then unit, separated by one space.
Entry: 0 bar
